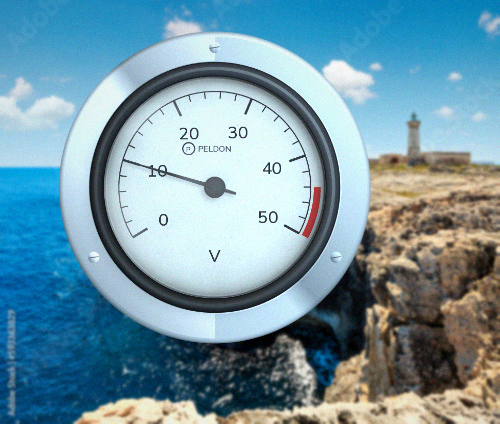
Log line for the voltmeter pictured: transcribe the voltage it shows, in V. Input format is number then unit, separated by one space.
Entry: 10 V
